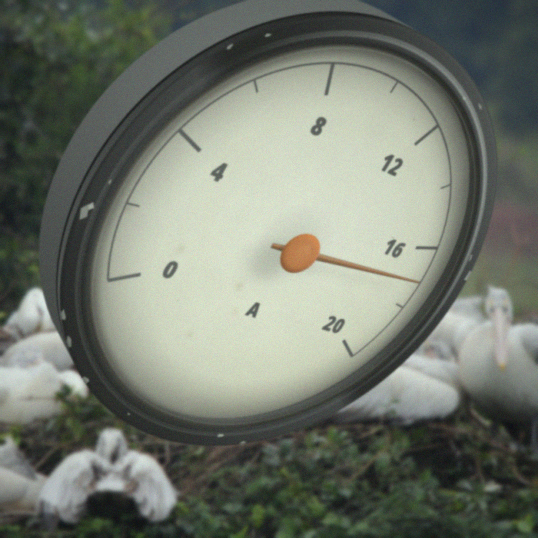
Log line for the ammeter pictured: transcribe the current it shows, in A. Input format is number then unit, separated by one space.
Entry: 17 A
